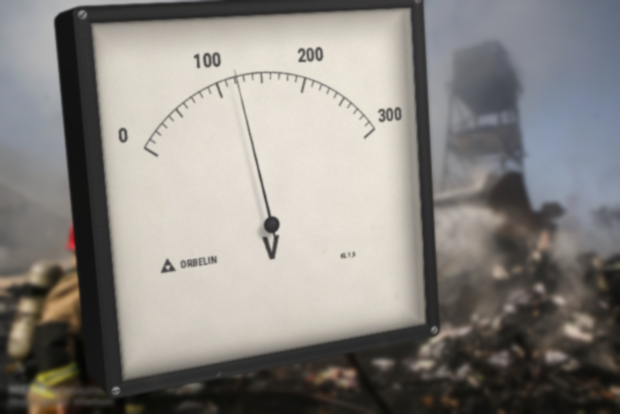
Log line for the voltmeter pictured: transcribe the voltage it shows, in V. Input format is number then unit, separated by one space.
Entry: 120 V
